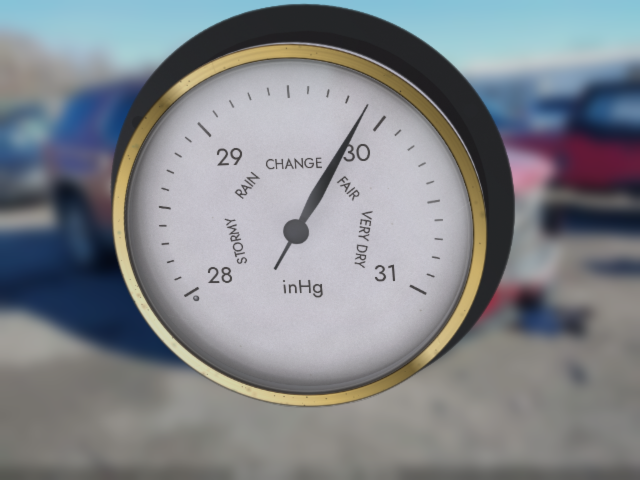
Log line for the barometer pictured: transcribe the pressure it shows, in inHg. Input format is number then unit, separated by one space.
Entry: 29.9 inHg
